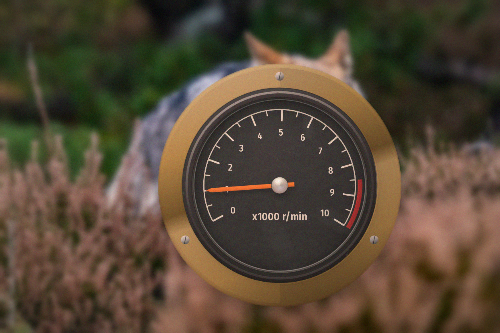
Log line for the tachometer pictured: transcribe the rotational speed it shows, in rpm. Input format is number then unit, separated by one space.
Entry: 1000 rpm
